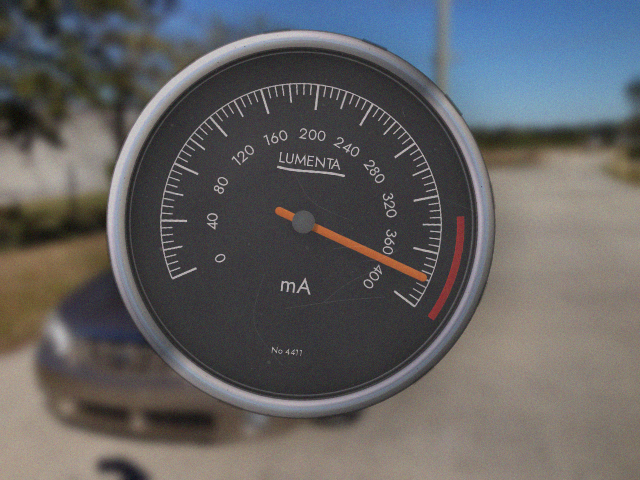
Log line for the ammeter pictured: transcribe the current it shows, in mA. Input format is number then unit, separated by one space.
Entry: 380 mA
